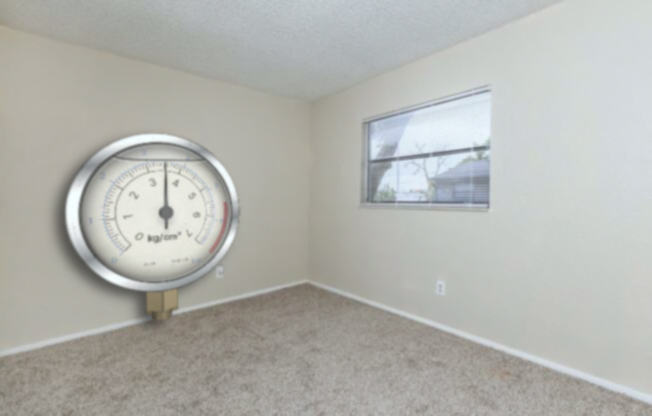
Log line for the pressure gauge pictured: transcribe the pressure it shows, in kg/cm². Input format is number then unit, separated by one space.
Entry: 3.5 kg/cm²
